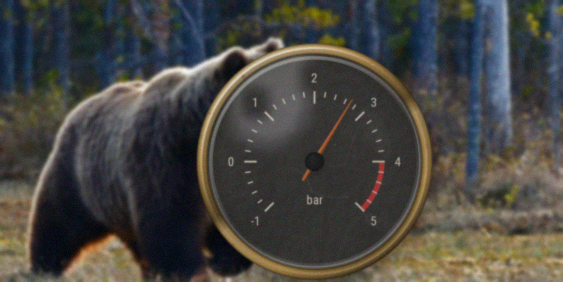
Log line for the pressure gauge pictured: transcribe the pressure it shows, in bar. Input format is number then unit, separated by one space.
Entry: 2.7 bar
